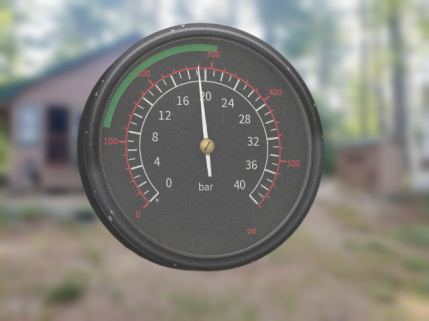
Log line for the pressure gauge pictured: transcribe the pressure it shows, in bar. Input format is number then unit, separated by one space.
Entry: 19 bar
